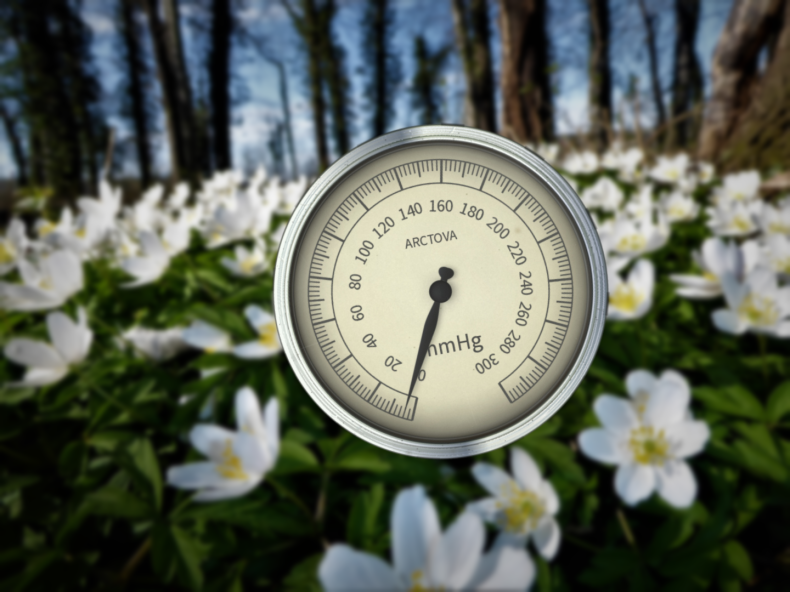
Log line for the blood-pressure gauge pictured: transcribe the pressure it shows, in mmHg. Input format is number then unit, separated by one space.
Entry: 4 mmHg
